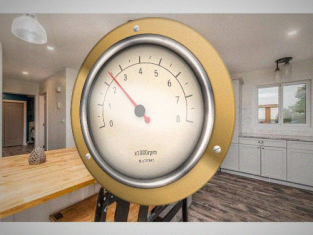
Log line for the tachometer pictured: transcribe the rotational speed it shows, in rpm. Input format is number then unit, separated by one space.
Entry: 2500 rpm
